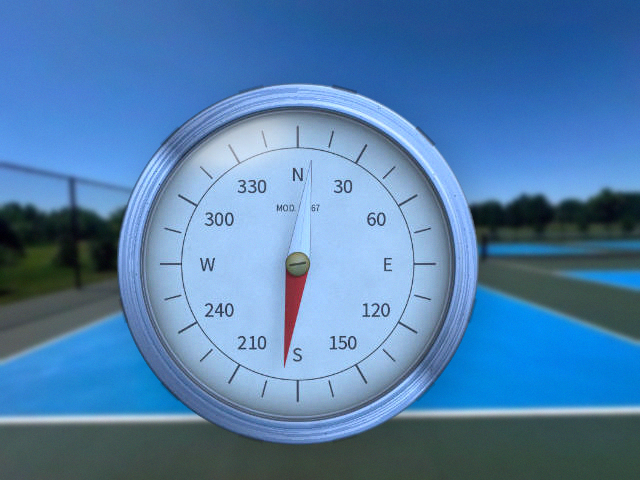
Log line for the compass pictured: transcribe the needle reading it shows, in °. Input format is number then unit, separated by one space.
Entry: 187.5 °
